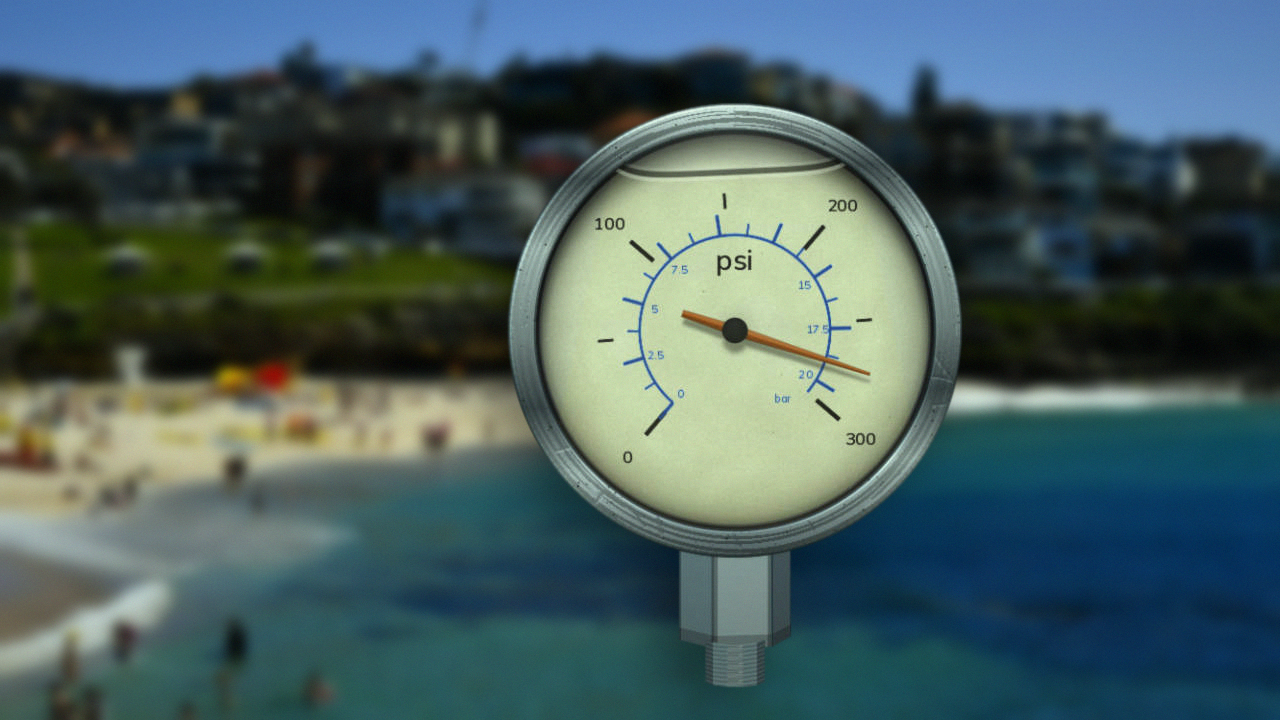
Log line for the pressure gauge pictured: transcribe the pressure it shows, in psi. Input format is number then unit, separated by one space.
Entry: 275 psi
